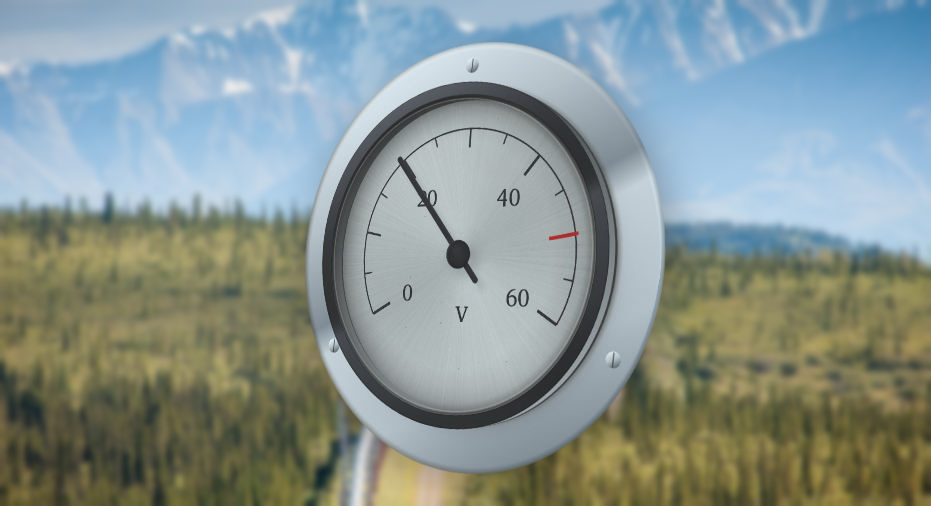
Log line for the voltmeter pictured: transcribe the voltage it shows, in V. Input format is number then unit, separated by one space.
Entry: 20 V
